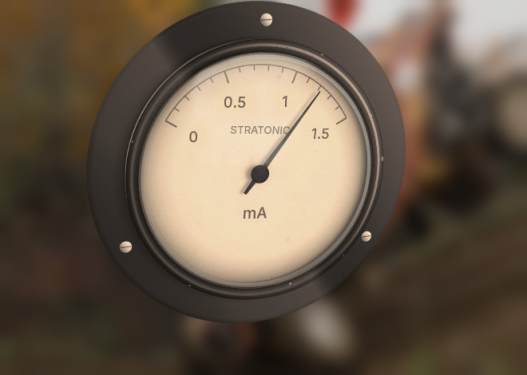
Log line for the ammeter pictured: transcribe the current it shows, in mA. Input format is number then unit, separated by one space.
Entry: 1.2 mA
